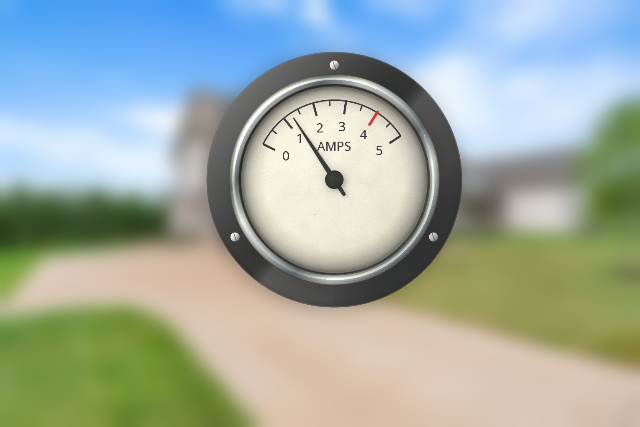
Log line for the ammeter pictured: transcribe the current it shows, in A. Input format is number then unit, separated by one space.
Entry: 1.25 A
